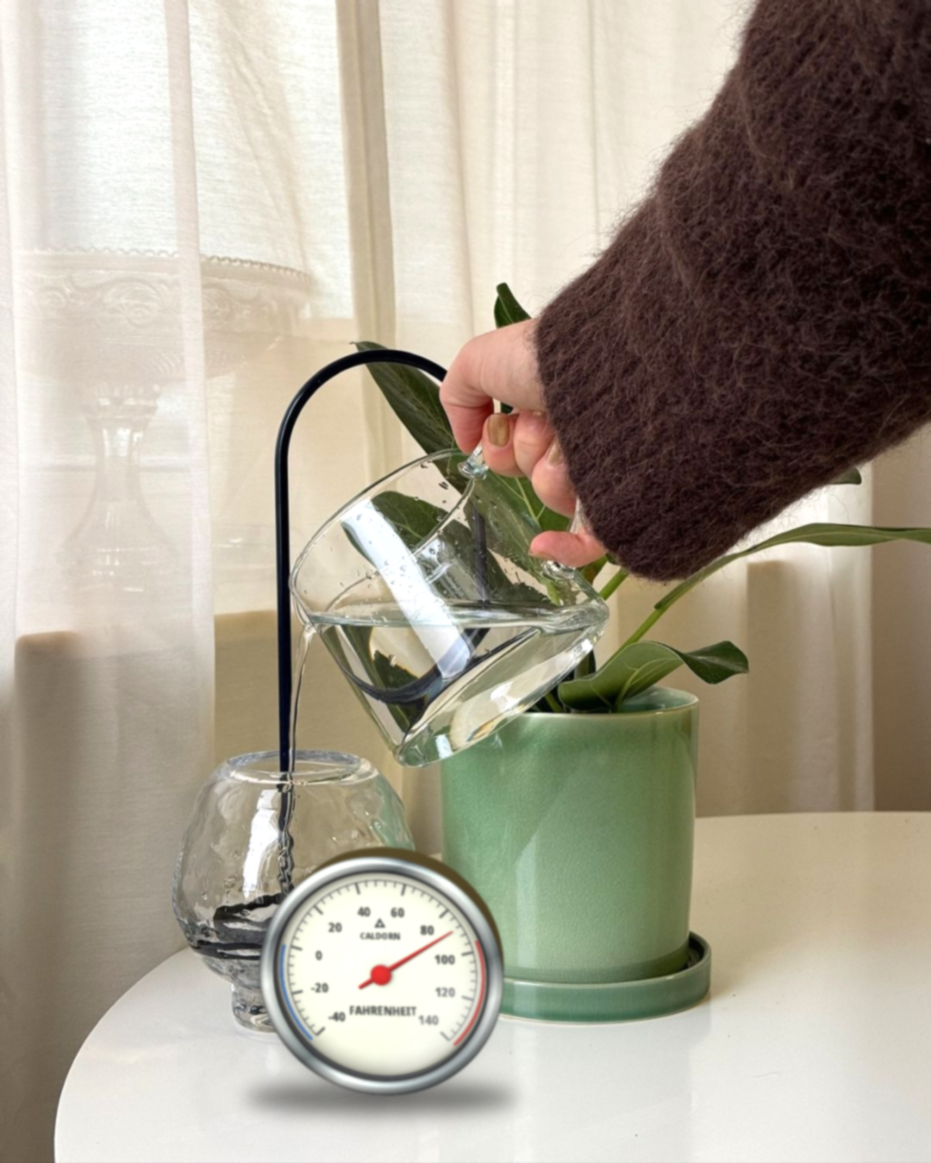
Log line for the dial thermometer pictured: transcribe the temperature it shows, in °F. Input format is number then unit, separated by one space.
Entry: 88 °F
